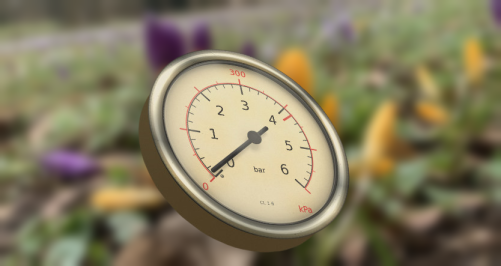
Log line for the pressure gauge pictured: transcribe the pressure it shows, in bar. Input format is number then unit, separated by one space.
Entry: 0.1 bar
